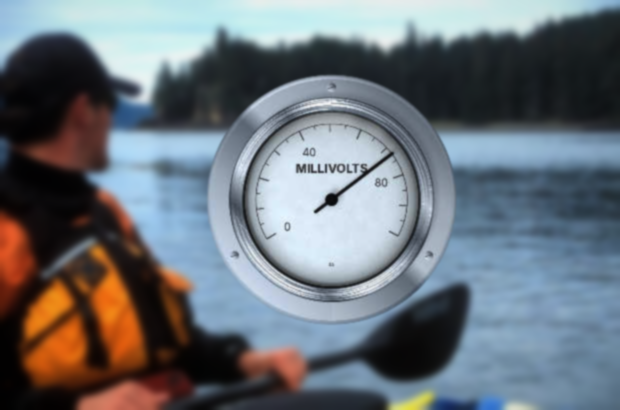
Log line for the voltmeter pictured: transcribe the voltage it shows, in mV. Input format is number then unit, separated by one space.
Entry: 72.5 mV
